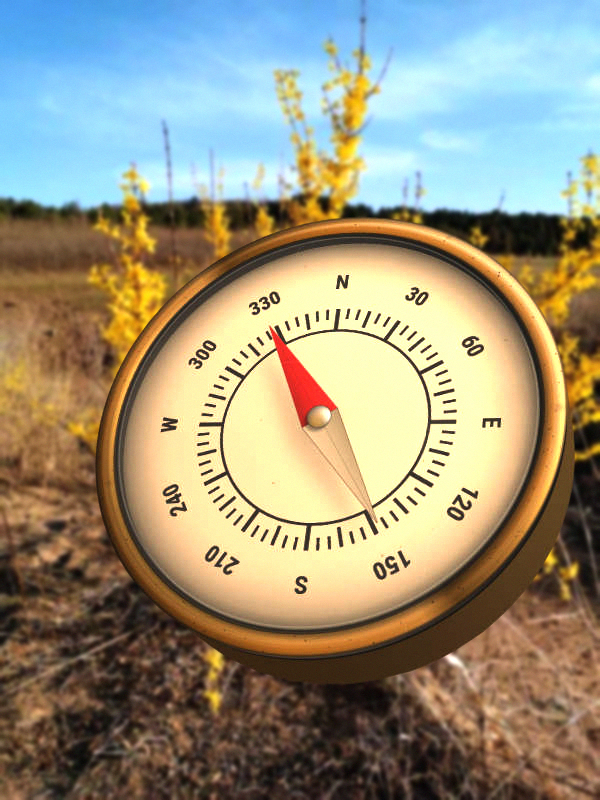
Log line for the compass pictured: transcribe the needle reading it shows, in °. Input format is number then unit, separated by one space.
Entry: 327.5 °
